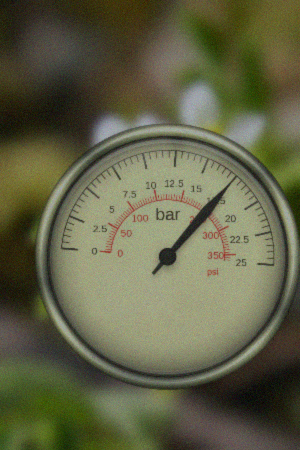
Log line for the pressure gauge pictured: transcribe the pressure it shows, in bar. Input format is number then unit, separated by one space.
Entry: 17.5 bar
